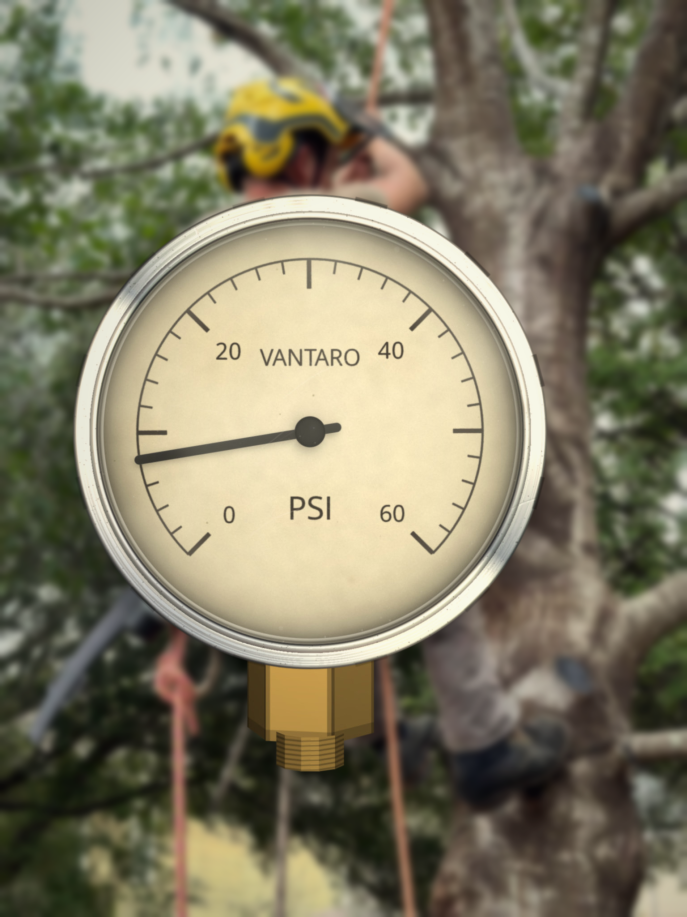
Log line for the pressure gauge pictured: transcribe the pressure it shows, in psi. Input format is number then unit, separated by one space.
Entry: 8 psi
